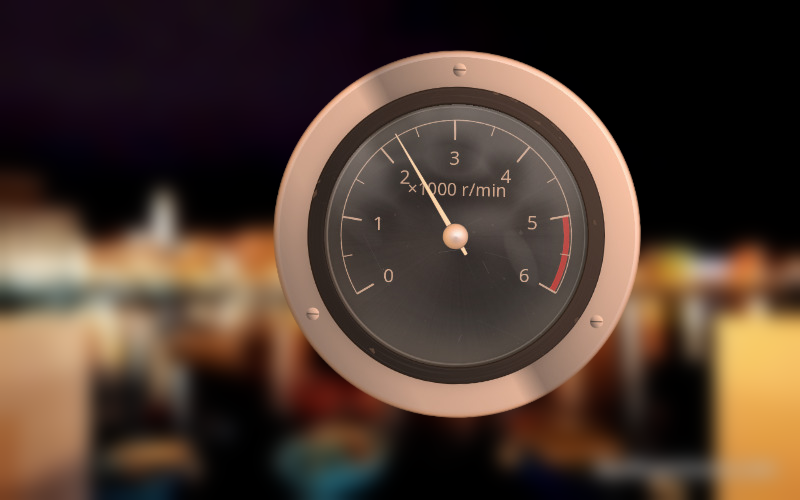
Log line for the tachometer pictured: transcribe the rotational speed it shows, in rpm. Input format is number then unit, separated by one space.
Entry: 2250 rpm
